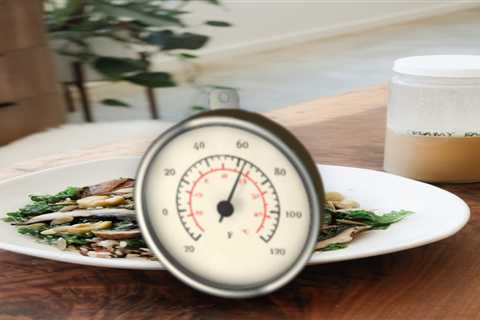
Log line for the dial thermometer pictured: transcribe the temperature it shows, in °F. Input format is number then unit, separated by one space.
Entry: 64 °F
